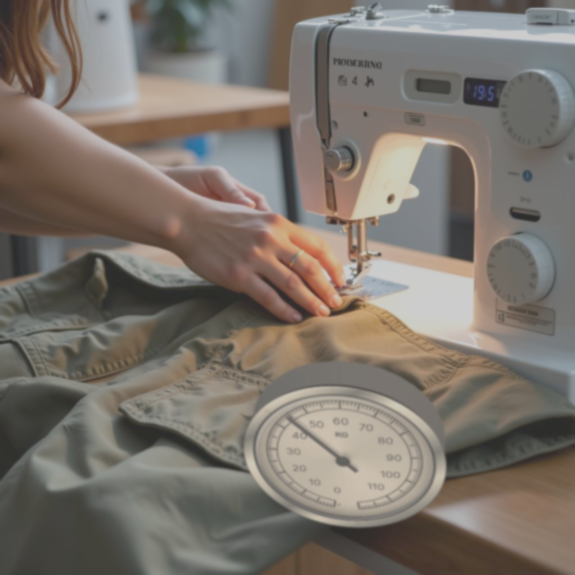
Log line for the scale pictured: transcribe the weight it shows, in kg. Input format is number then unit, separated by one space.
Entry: 45 kg
